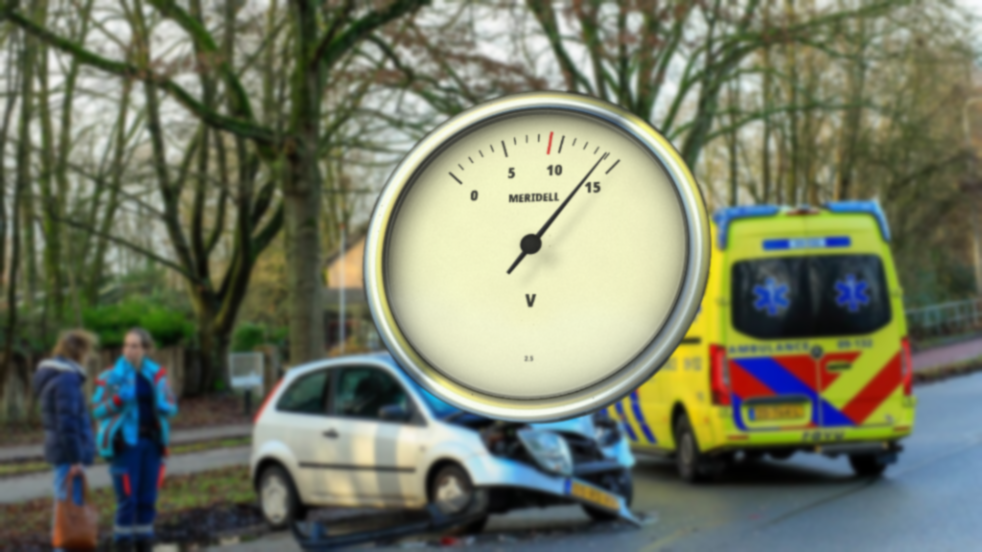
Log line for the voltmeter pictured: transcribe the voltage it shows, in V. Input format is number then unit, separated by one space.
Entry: 14 V
